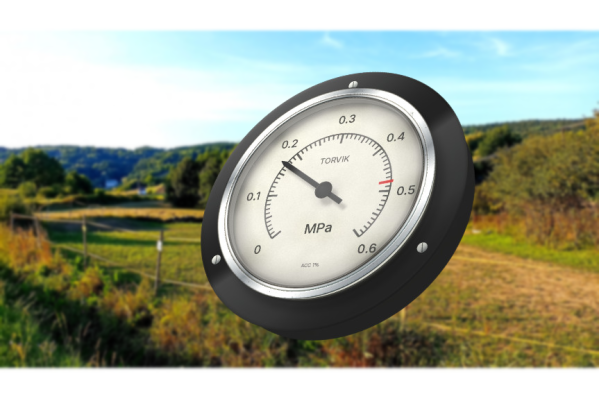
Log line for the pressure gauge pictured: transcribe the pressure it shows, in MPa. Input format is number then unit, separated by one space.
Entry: 0.17 MPa
